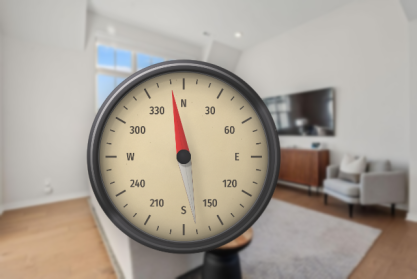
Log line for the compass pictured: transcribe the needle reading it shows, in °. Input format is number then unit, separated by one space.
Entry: 350 °
